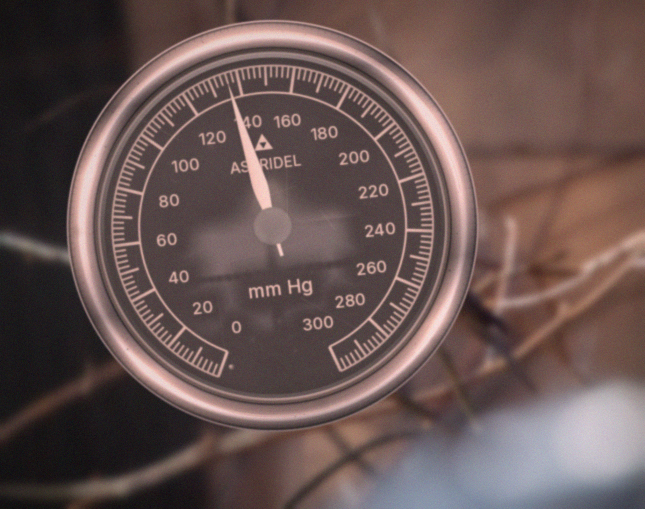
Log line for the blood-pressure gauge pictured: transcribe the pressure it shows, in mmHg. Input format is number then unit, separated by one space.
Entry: 136 mmHg
